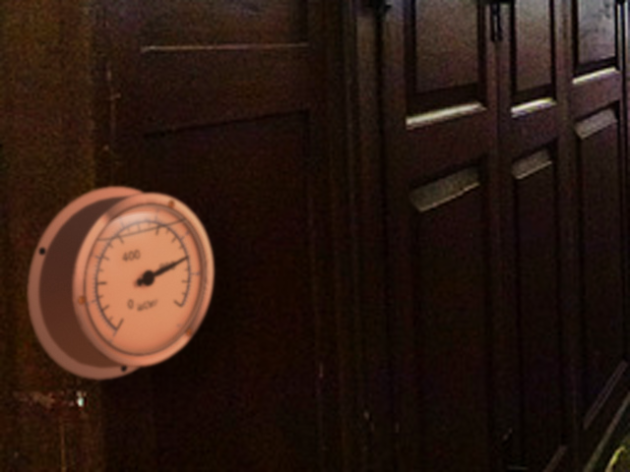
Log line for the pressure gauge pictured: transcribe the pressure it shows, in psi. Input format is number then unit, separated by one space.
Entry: 800 psi
